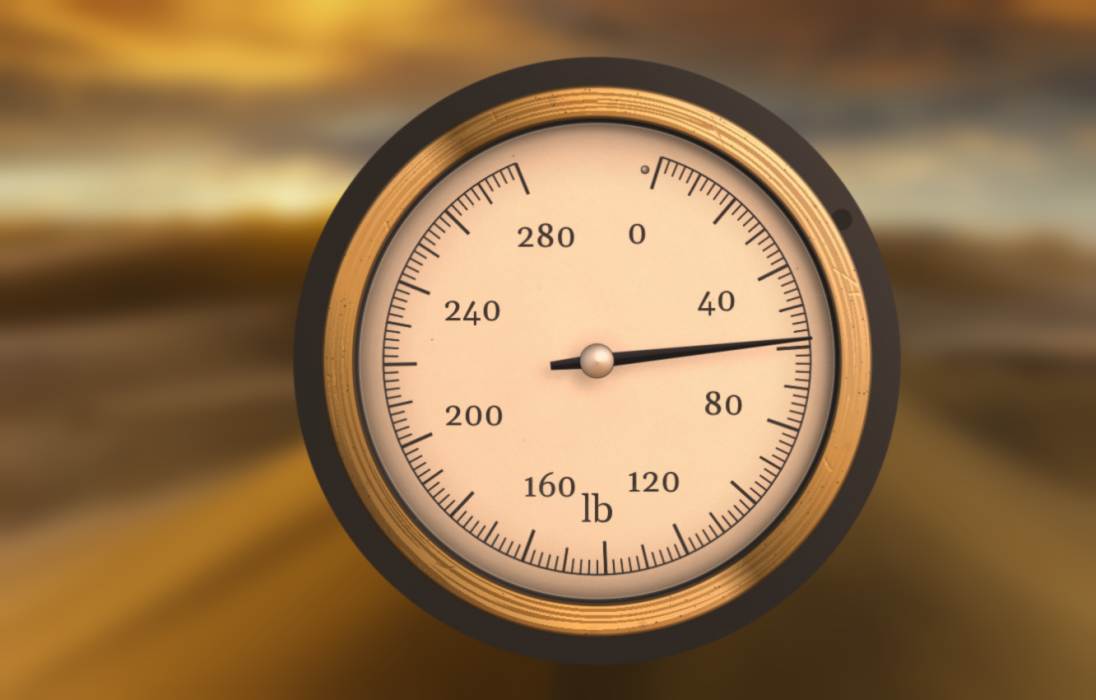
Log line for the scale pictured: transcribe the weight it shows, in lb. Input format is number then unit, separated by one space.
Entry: 58 lb
